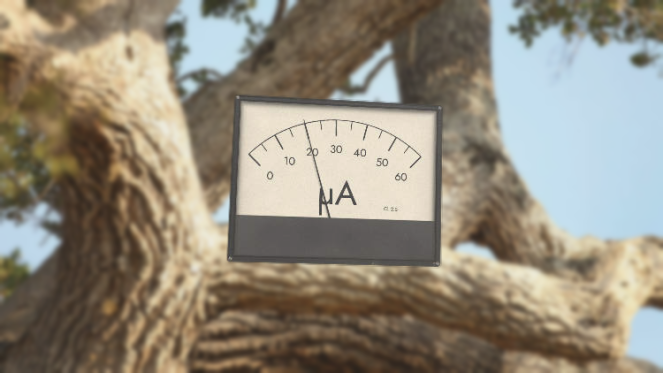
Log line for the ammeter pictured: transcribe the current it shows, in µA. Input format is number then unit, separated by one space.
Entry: 20 µA
